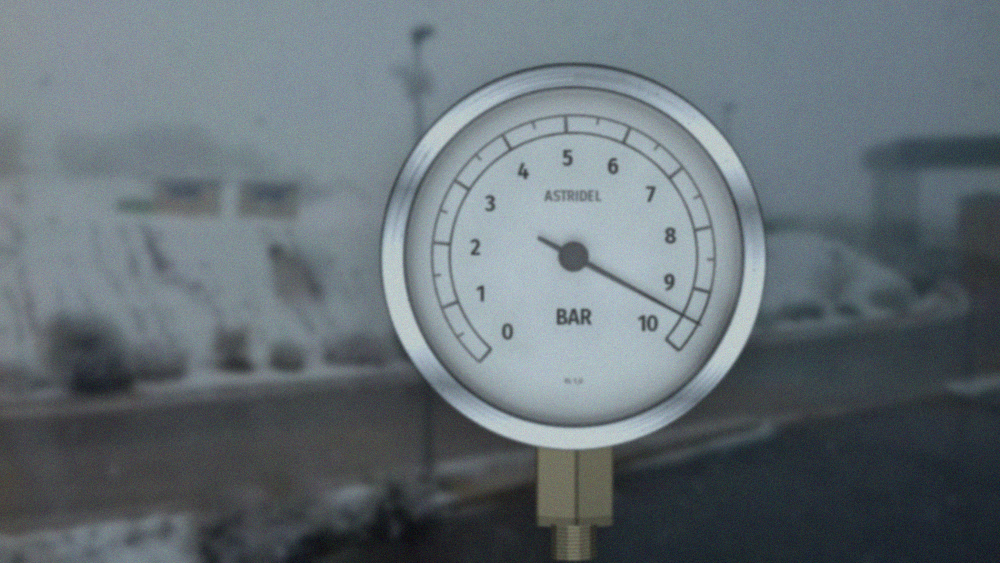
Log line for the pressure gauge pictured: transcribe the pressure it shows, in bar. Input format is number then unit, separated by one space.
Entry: 9.5 bar
